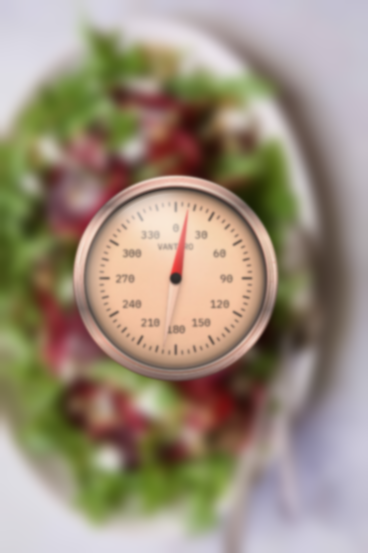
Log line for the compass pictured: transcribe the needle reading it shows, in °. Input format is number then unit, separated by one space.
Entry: 10 °
